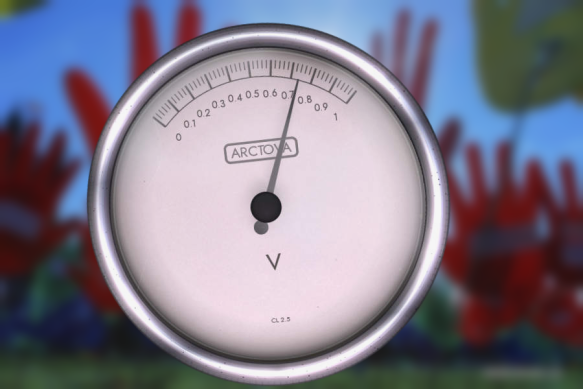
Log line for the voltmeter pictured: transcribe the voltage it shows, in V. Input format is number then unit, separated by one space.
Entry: 0.74 V
